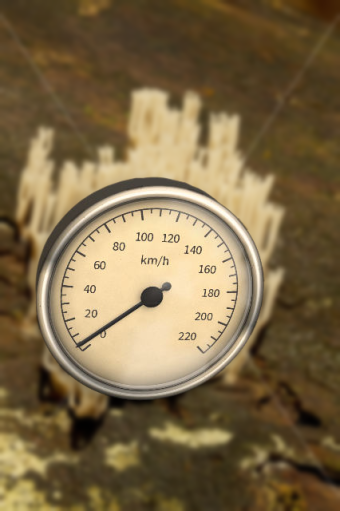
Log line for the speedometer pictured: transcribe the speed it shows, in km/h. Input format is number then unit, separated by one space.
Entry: 5 km/h
